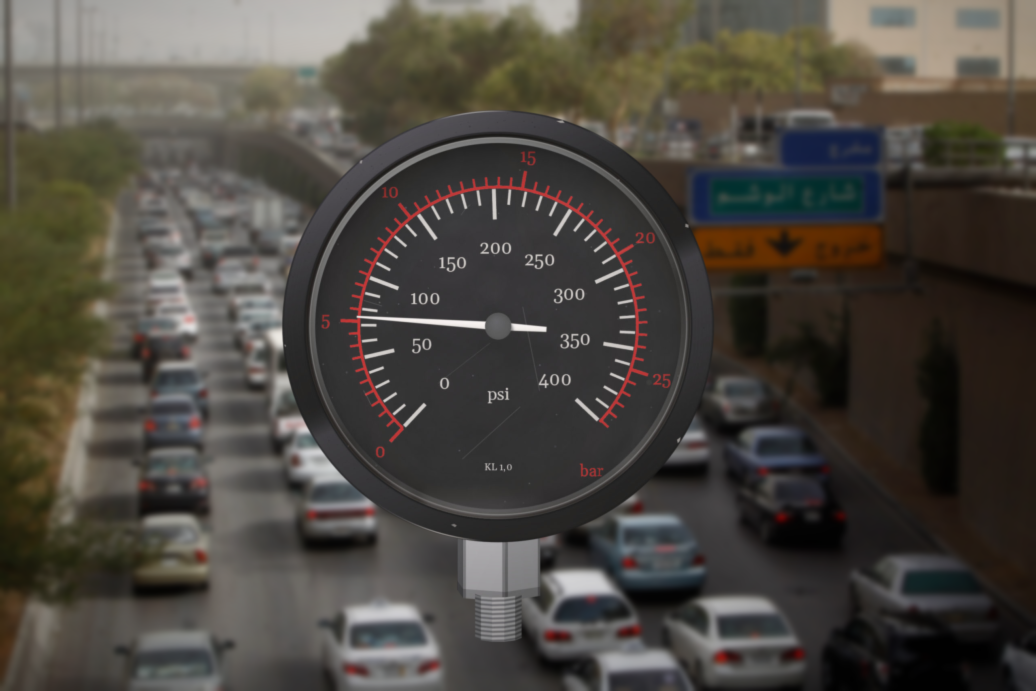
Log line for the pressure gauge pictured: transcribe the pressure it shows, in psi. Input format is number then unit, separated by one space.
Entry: 75 psi
